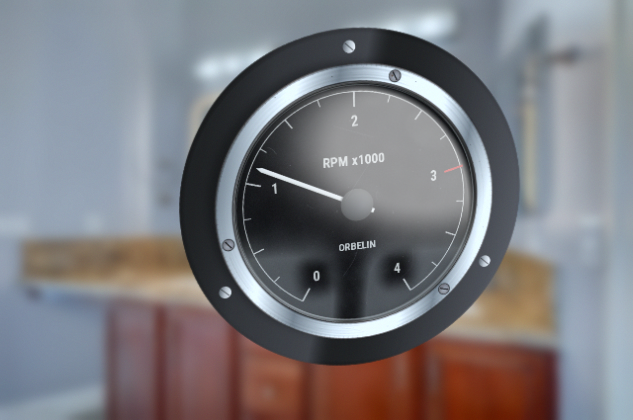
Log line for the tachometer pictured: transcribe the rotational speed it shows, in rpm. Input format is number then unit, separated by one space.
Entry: 1125 rpm
